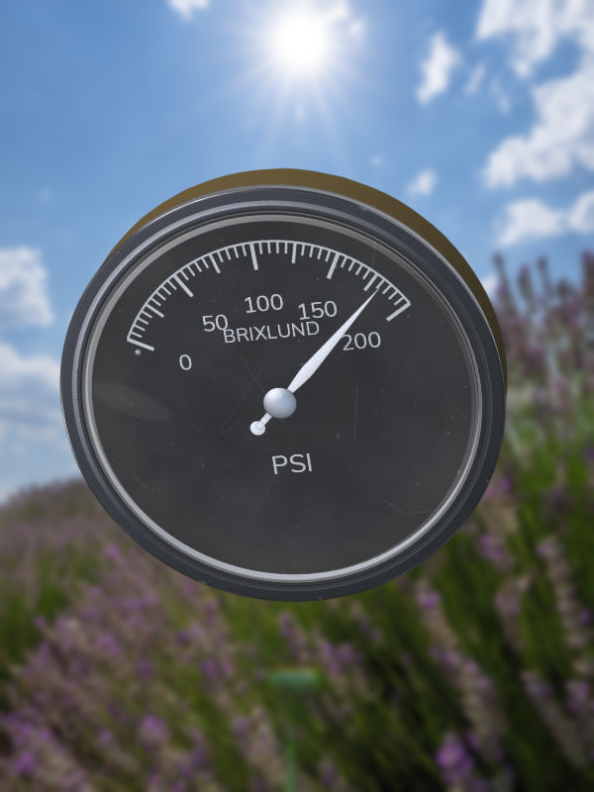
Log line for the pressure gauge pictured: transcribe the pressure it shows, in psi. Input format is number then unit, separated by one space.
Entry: 180 psi
